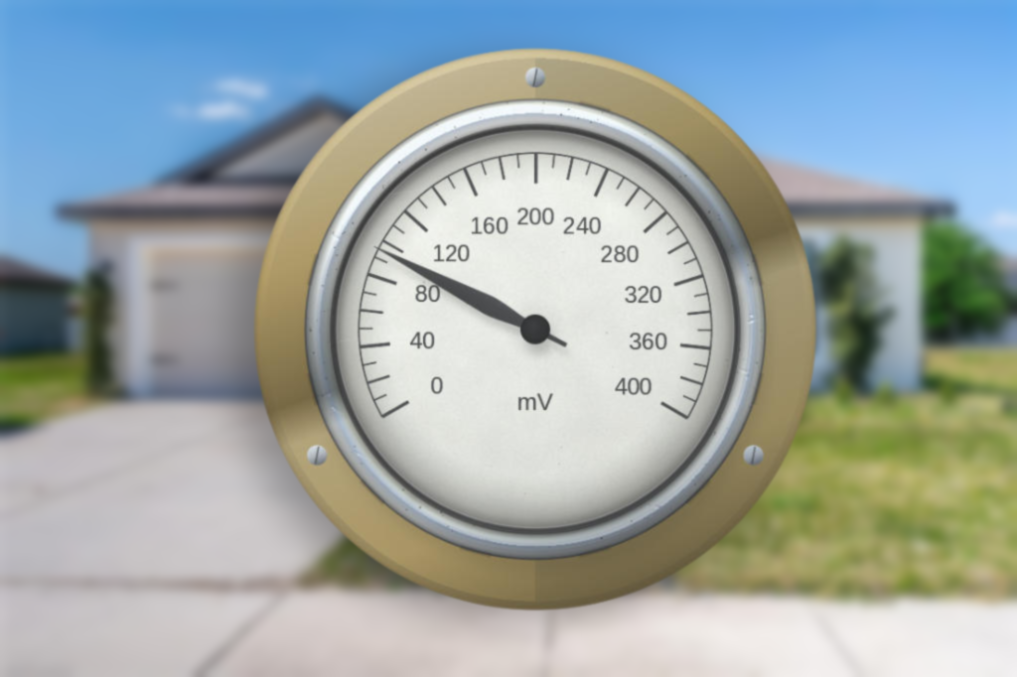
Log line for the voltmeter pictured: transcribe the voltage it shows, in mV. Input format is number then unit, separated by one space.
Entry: 95 mV
